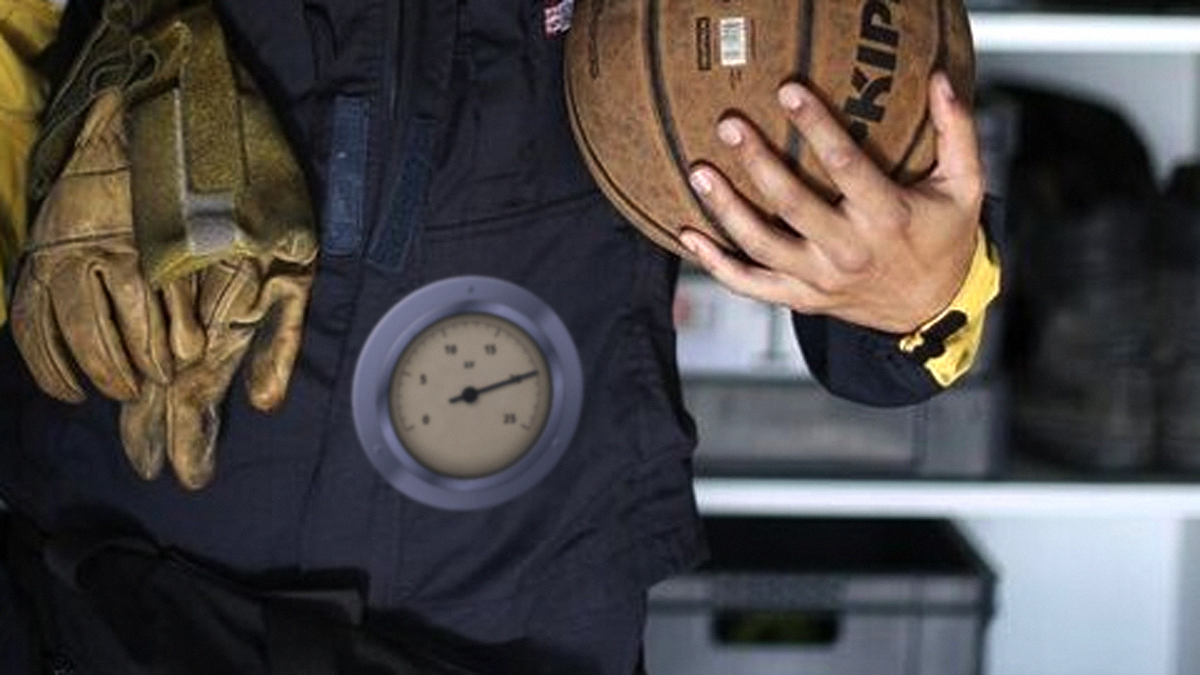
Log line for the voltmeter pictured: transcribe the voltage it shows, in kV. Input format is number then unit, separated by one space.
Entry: 20 kV
